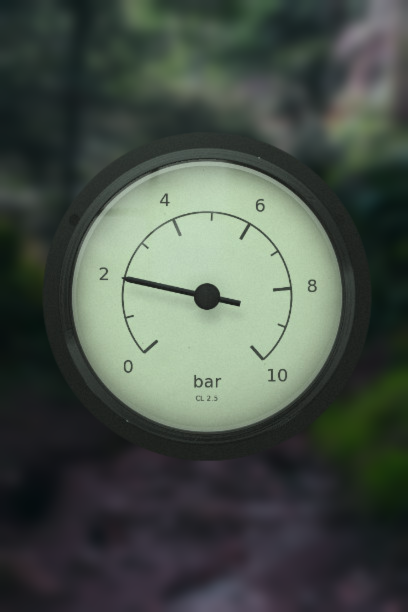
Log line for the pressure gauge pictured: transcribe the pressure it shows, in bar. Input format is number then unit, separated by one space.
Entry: 2 bar
